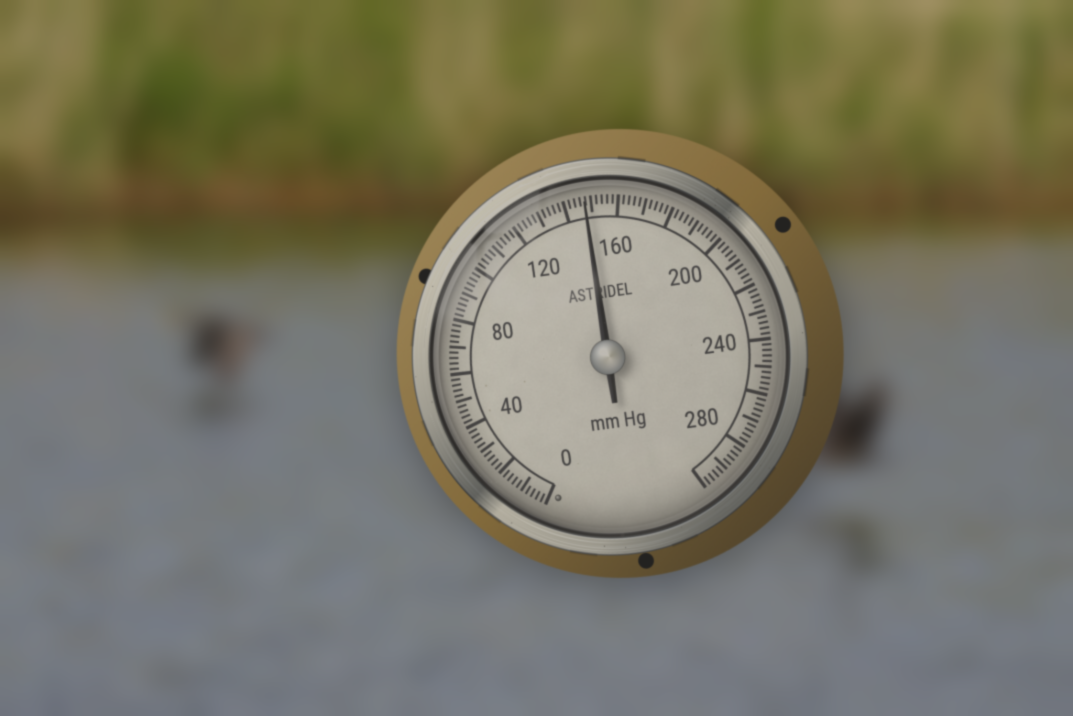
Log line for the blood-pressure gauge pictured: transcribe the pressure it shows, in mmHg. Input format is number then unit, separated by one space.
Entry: 148 mmHg
